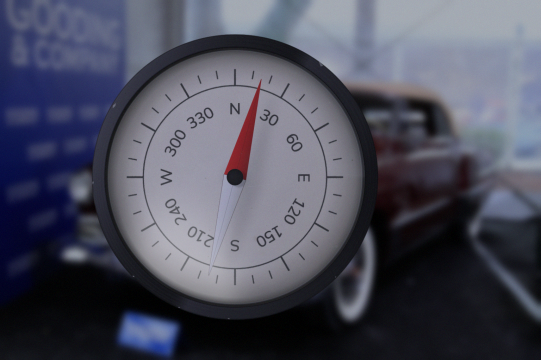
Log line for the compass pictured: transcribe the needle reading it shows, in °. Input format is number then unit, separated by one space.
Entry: 15 °
